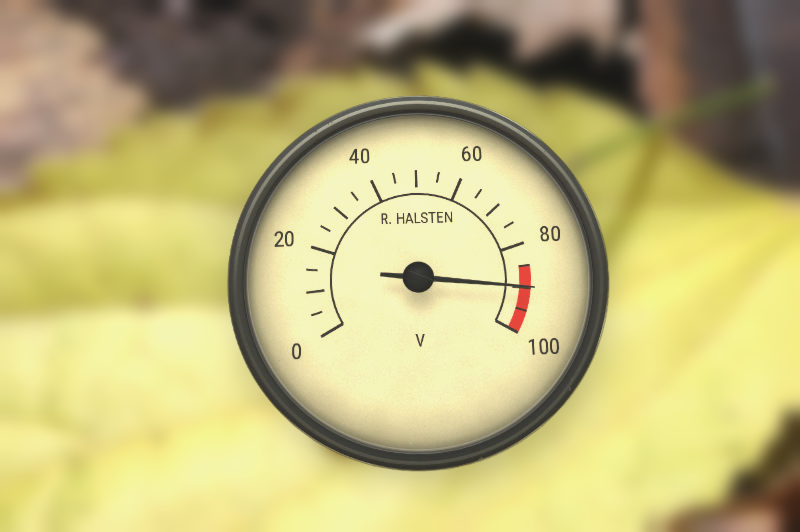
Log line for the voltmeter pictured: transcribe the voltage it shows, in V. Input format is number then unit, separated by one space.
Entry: 90 V
